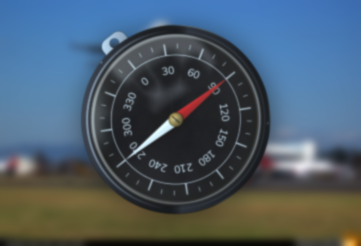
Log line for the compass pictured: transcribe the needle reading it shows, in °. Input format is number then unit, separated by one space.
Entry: 90 °
